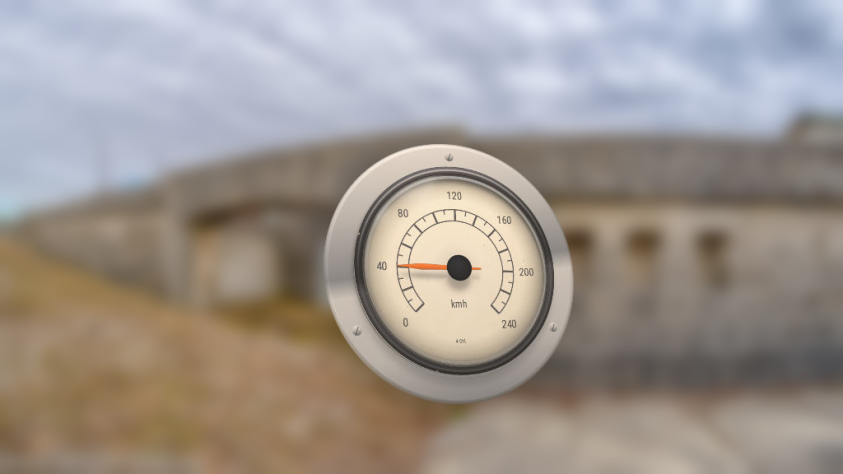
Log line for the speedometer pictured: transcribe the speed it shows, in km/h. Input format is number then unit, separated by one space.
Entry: 40 km/h
